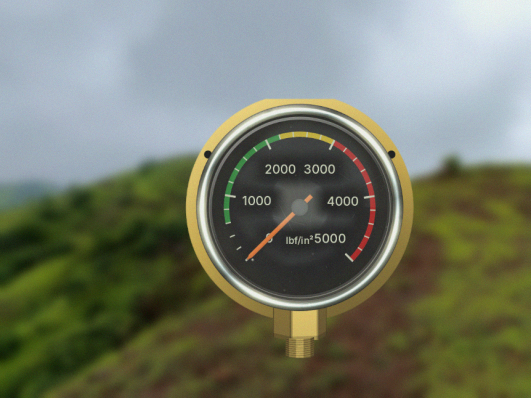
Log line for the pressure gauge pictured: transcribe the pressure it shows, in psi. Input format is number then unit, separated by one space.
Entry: 0 psi
